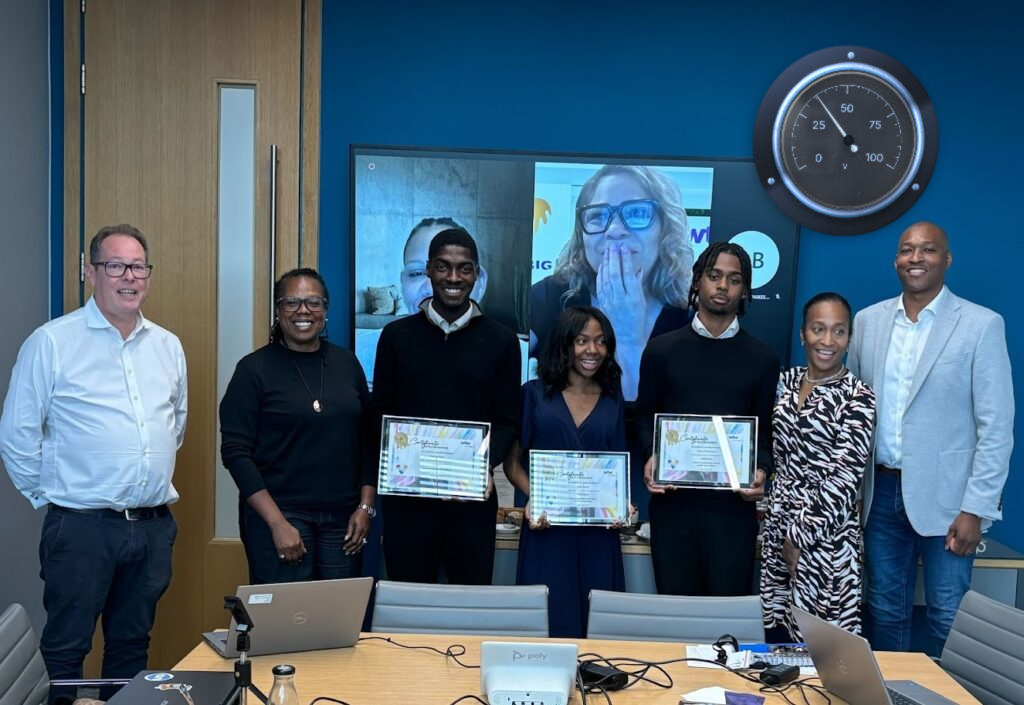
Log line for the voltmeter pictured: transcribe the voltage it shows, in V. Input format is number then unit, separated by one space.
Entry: 35 V
